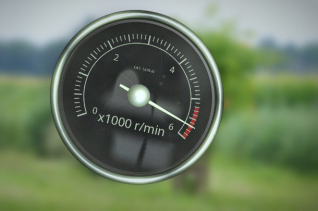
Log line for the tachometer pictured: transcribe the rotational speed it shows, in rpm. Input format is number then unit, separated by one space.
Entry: 5700 rpm
